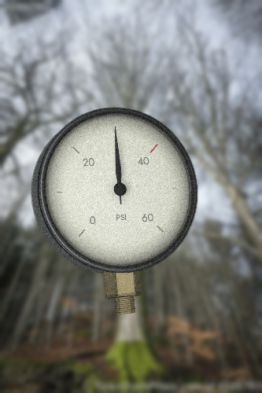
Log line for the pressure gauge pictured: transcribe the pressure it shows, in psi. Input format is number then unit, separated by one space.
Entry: 30 psi
